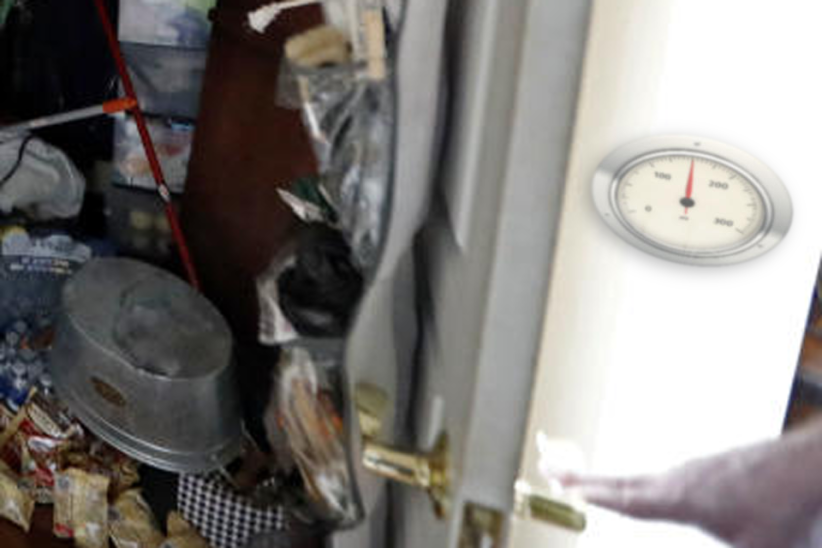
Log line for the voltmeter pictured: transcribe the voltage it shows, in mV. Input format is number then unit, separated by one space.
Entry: 150 mV
